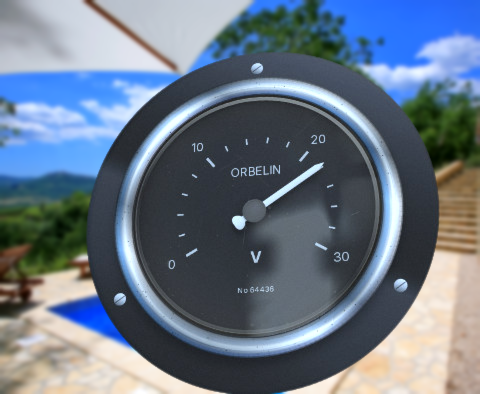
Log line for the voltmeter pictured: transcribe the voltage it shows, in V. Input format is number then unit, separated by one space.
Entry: 22 V
